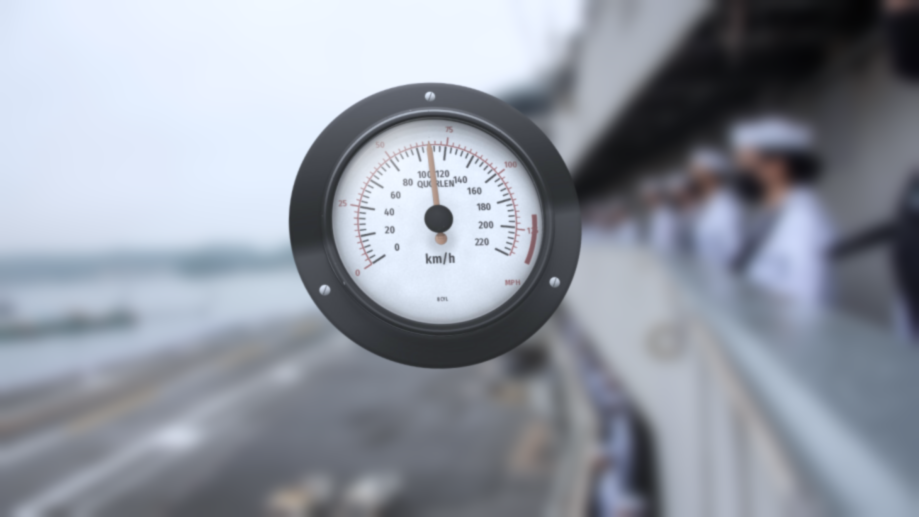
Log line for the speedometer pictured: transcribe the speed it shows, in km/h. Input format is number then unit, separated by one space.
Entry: 108 km/h
